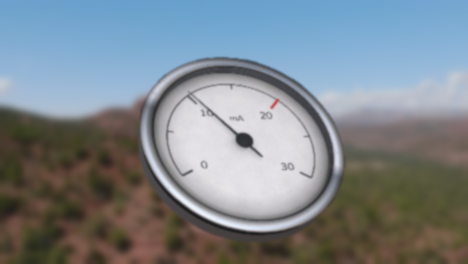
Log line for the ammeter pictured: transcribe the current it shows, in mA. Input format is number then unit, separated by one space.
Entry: 10 mA
